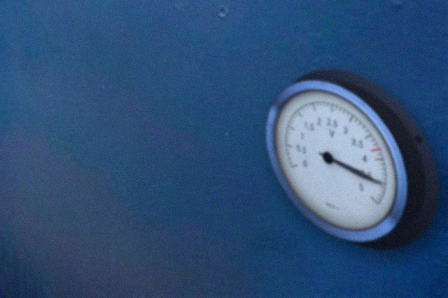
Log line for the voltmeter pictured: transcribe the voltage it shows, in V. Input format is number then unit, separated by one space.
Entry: 4.5 V
